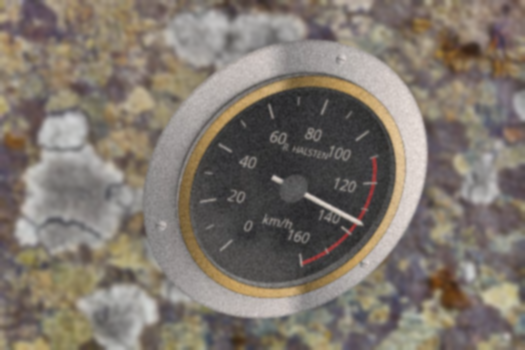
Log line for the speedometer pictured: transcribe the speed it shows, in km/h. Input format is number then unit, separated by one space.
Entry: 135 km/h
